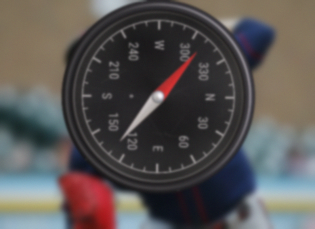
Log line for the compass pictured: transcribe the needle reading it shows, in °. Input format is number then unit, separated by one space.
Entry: 310 °
